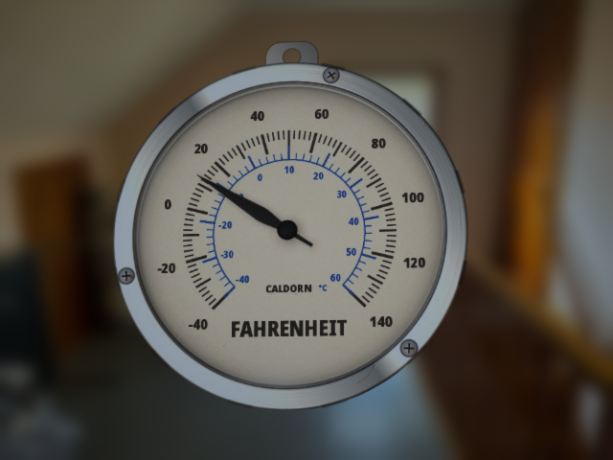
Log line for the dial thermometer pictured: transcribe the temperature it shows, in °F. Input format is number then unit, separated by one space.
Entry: 12 °F
